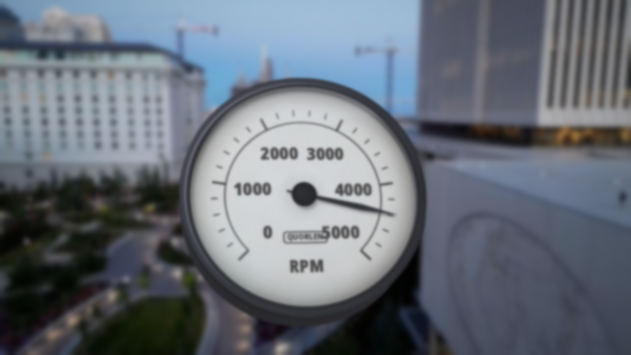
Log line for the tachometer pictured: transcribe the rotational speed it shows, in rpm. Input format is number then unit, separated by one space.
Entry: 4400 rpm
